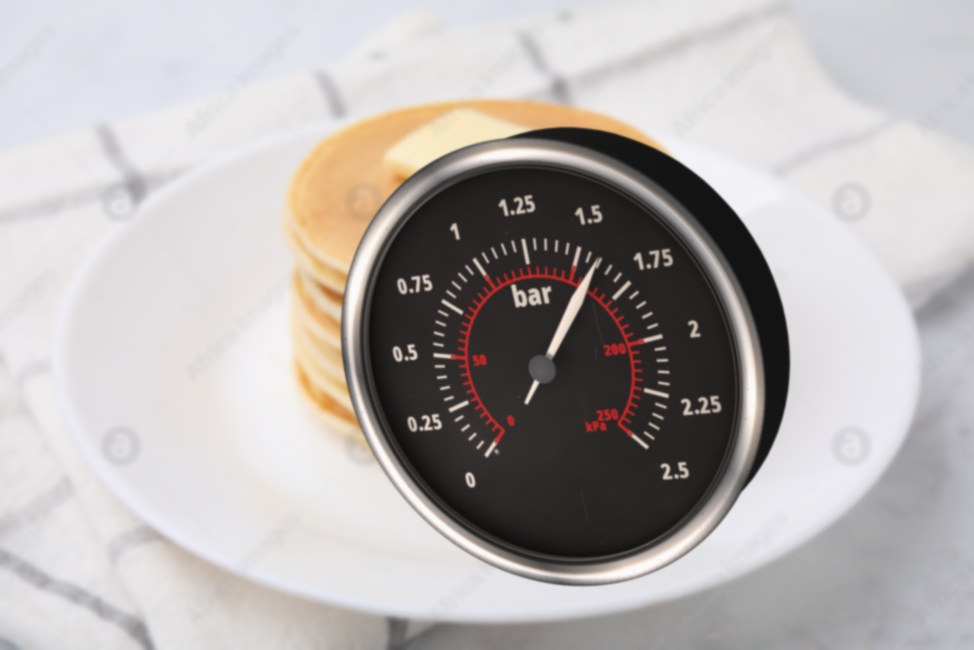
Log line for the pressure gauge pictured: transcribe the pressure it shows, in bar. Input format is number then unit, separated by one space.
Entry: 1.6 bar
